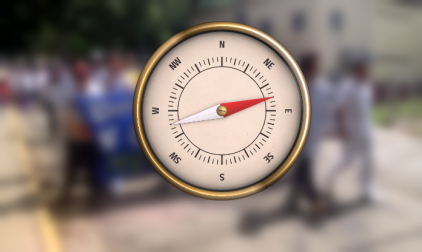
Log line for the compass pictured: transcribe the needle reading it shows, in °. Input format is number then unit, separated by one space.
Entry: 75 °
